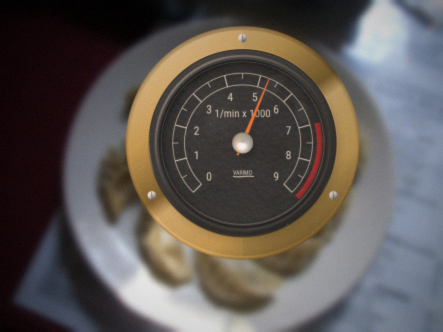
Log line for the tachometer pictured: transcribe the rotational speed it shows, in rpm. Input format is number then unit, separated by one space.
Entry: 5250 rpm
